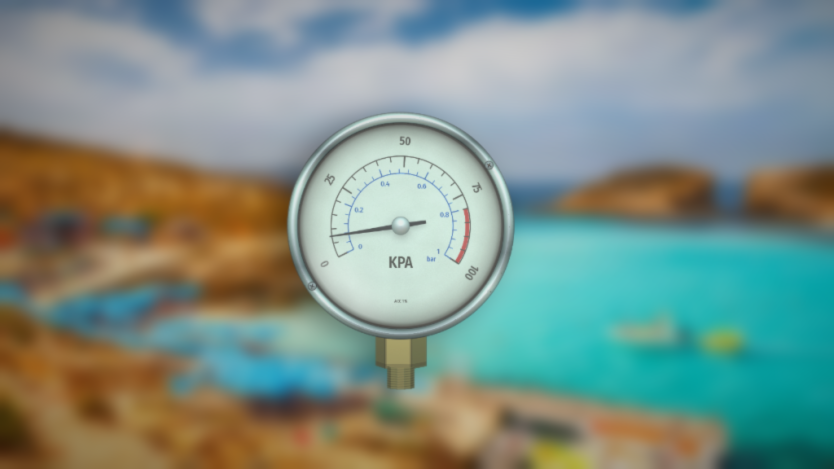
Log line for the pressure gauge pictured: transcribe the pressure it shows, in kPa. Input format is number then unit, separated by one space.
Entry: 7.5 kPa
